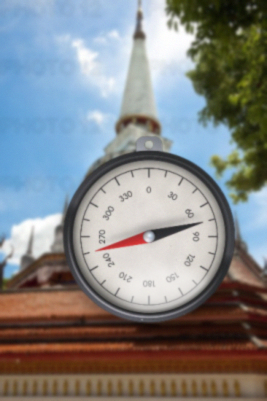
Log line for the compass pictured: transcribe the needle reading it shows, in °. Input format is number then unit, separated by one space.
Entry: 255 °
